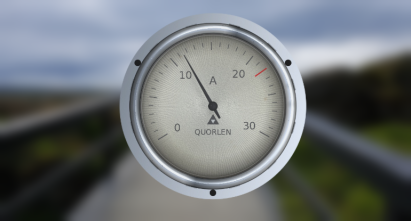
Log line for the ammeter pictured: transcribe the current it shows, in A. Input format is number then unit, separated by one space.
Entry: 11.5 A
